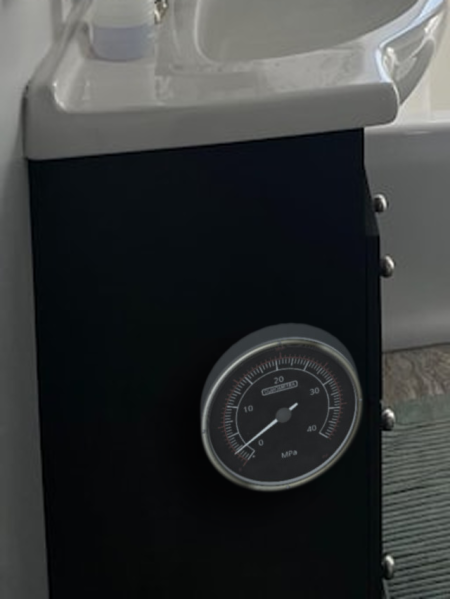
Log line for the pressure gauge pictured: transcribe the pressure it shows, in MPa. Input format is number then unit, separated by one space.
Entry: 2.5 MPa
